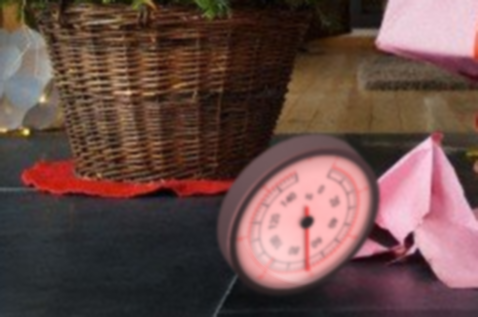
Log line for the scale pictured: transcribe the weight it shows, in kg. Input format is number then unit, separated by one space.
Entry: 70 kg
